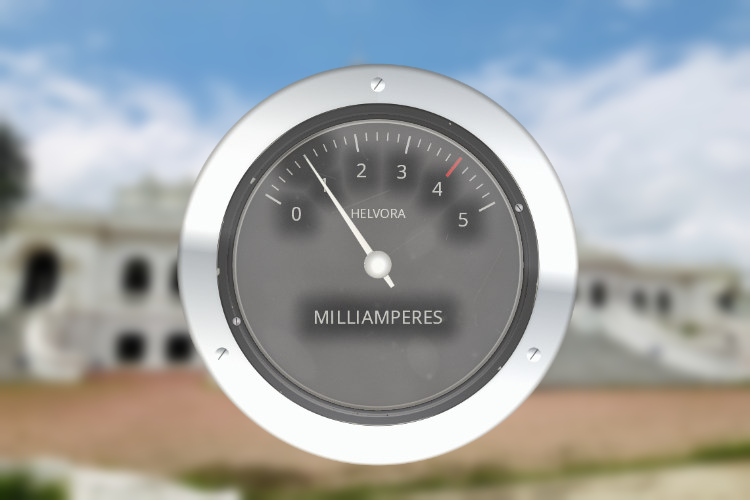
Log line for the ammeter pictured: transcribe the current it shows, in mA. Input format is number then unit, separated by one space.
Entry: 1 mA
